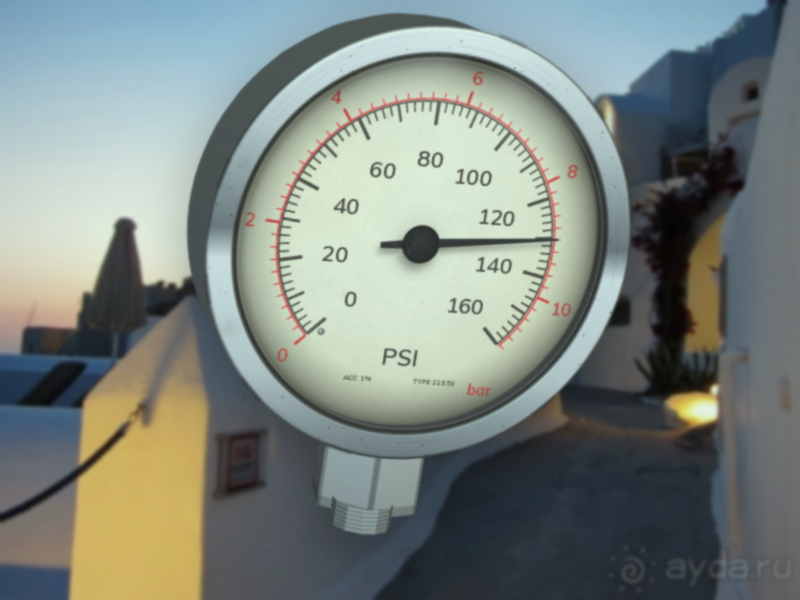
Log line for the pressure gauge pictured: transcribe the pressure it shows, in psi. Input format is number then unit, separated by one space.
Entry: 130 psi
